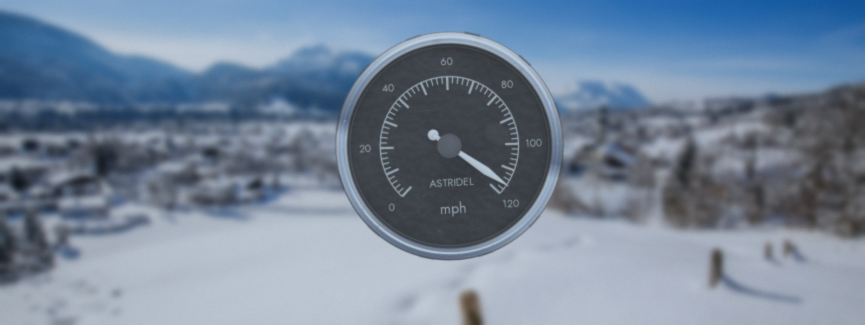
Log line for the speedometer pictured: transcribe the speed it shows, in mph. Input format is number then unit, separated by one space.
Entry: 116 mph
